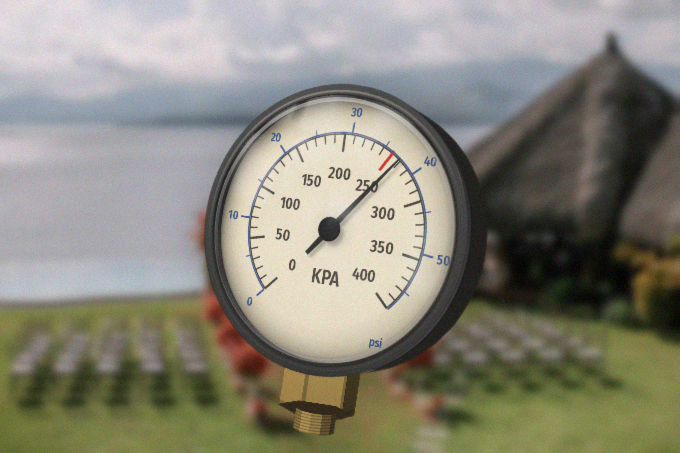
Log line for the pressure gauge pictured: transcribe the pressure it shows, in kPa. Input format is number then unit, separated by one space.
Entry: 260 kPa
